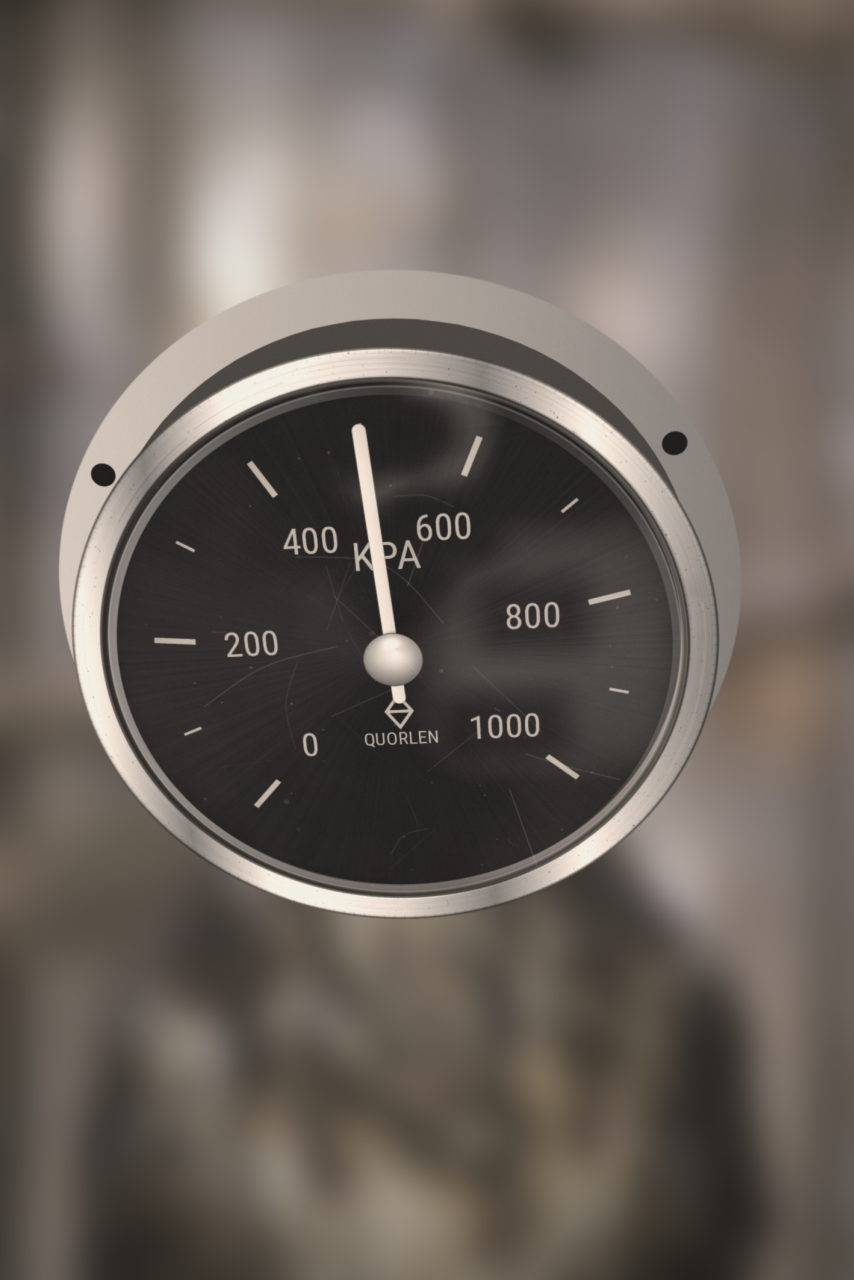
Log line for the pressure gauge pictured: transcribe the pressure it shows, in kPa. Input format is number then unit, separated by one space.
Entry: 500 kPa
